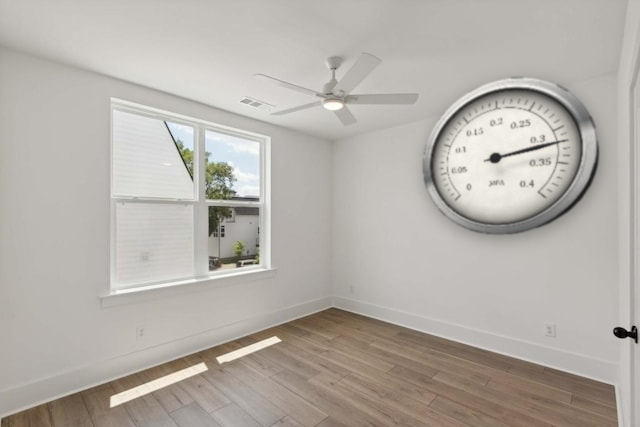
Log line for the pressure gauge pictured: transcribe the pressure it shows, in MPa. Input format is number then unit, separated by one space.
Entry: 0.32 MPa
